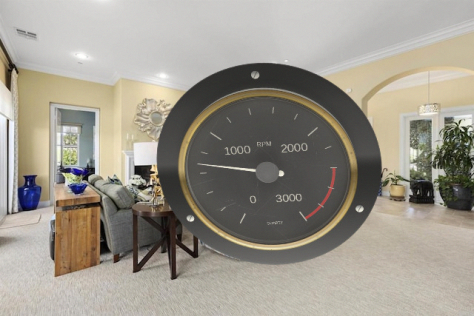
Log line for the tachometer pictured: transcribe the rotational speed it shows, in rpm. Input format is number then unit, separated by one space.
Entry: 700 rpm
